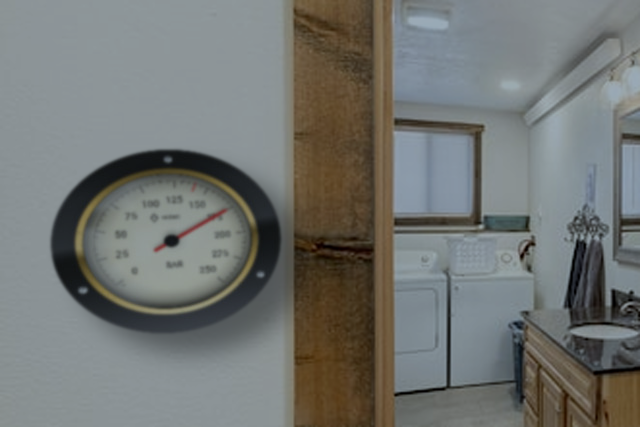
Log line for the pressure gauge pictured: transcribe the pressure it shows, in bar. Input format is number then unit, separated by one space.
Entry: 175 bar
